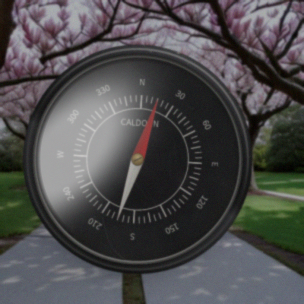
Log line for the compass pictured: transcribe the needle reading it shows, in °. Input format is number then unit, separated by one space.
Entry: 15 °
